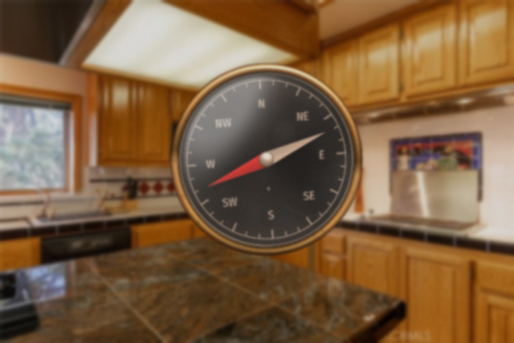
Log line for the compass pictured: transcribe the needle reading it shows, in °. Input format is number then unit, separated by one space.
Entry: 250 °
